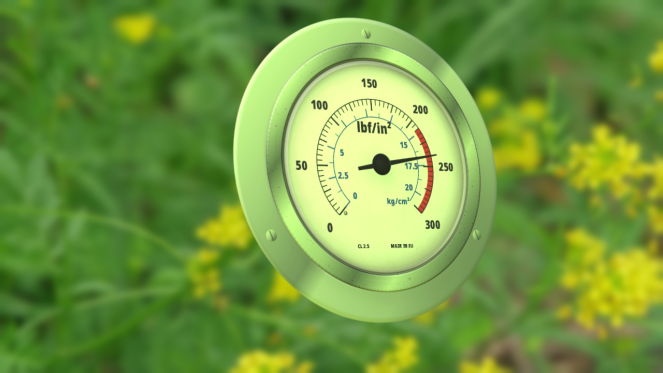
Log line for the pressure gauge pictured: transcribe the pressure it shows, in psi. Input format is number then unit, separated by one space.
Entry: 240 psi
